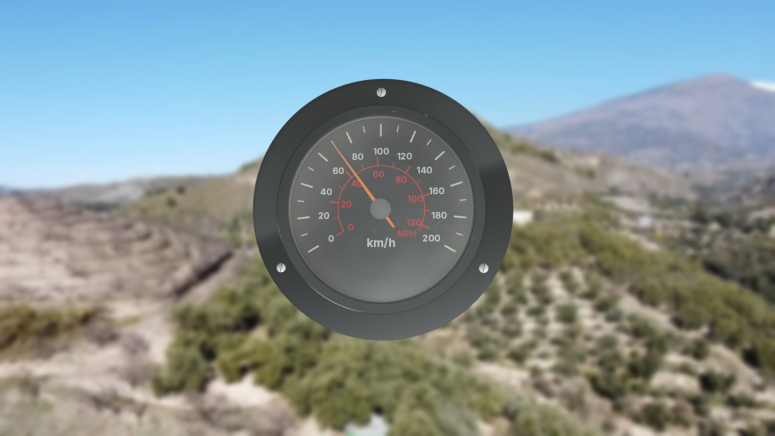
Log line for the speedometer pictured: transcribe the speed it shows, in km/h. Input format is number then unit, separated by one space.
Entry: 70 km/h
